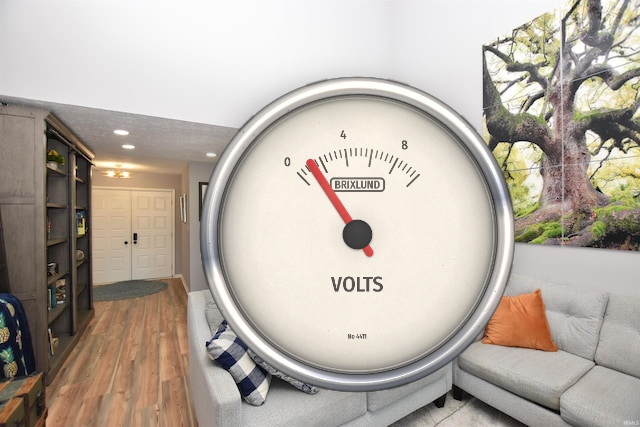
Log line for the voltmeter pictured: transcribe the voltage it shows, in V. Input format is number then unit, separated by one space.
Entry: 1.2 V
